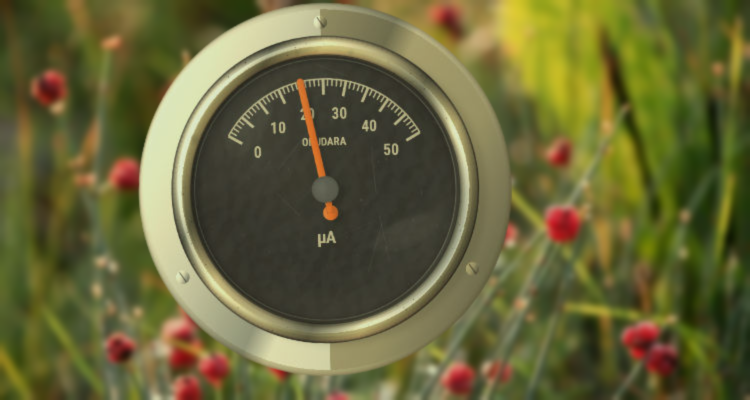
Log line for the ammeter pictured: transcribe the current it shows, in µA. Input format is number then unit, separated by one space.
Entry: 20 µA
